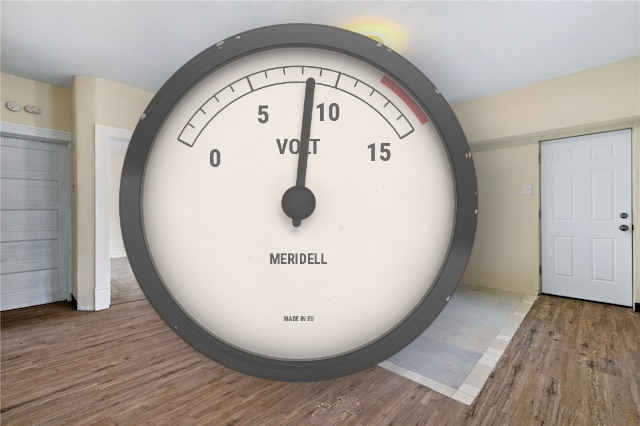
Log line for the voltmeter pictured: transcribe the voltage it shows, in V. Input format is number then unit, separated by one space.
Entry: 8.5 V
